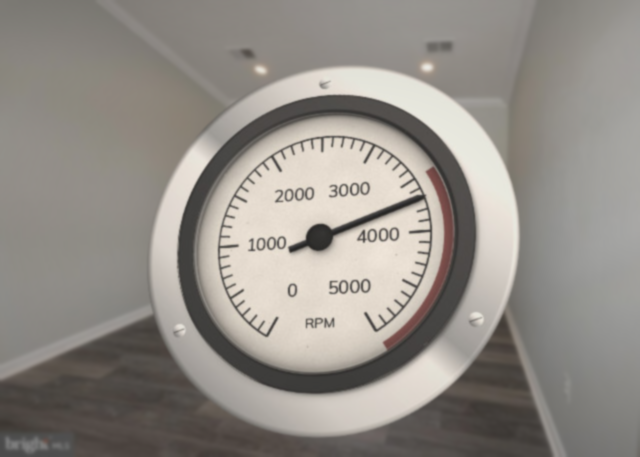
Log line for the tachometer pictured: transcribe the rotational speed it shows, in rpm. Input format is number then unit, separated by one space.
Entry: 3700 rpm
